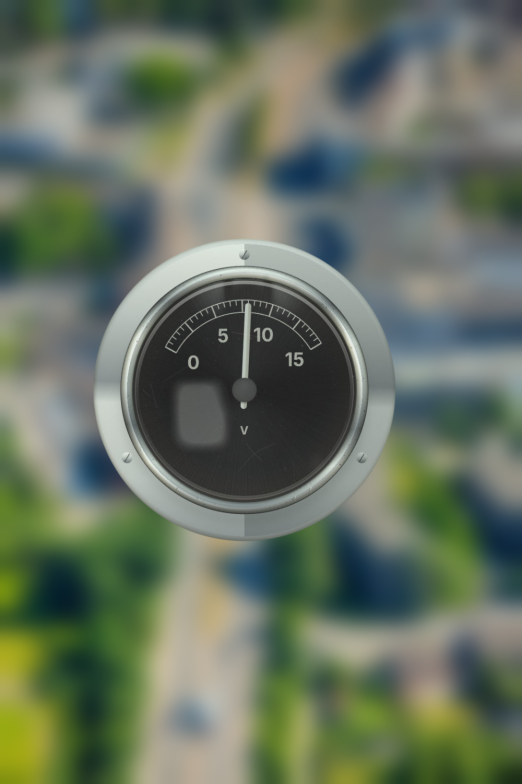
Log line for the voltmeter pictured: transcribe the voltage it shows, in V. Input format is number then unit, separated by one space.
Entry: 8 V
